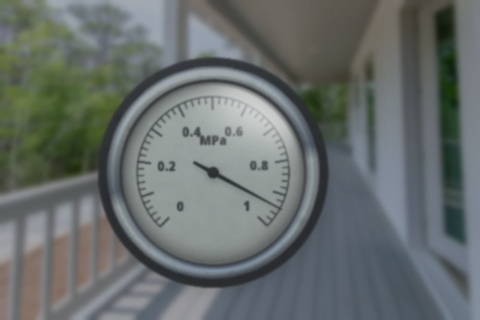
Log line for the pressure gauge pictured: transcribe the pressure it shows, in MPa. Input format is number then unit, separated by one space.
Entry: 0.94 MPa
